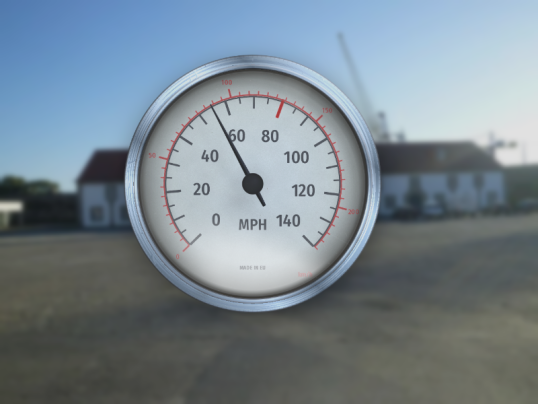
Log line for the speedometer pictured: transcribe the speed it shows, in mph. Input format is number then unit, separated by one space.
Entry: 55 mph
